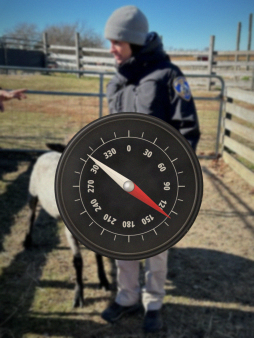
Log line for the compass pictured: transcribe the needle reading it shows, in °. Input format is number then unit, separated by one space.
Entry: 127.5 °
